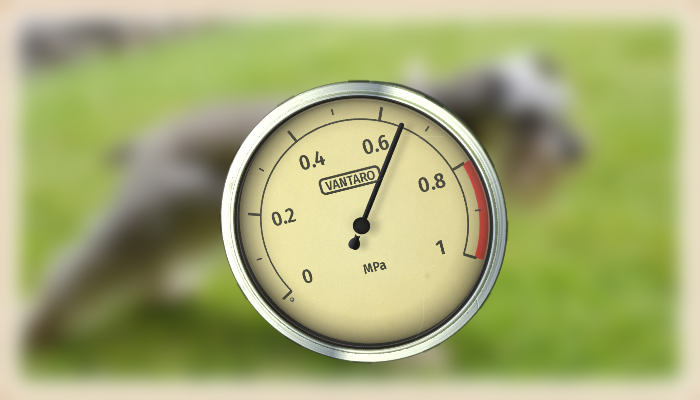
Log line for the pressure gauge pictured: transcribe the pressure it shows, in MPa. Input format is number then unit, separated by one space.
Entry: 0.65 MPa
